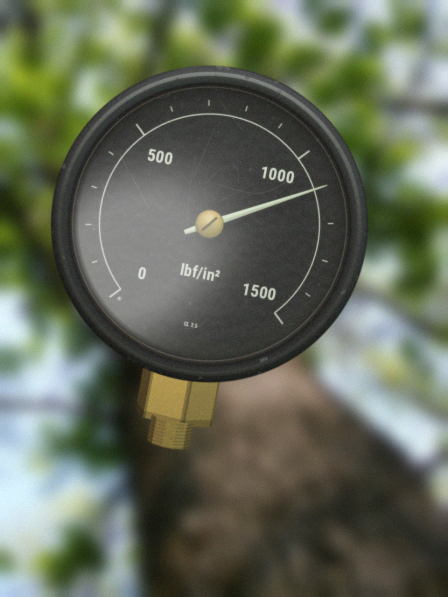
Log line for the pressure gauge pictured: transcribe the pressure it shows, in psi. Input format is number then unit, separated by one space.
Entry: 1100 psi
